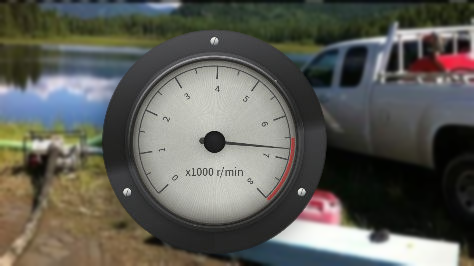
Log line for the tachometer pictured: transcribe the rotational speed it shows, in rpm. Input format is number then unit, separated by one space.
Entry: 6750 rpm
